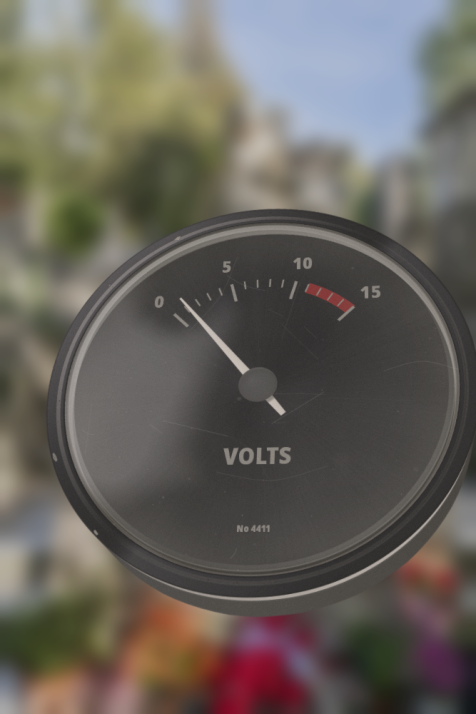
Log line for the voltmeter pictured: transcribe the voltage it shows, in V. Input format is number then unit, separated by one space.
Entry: 1 V
